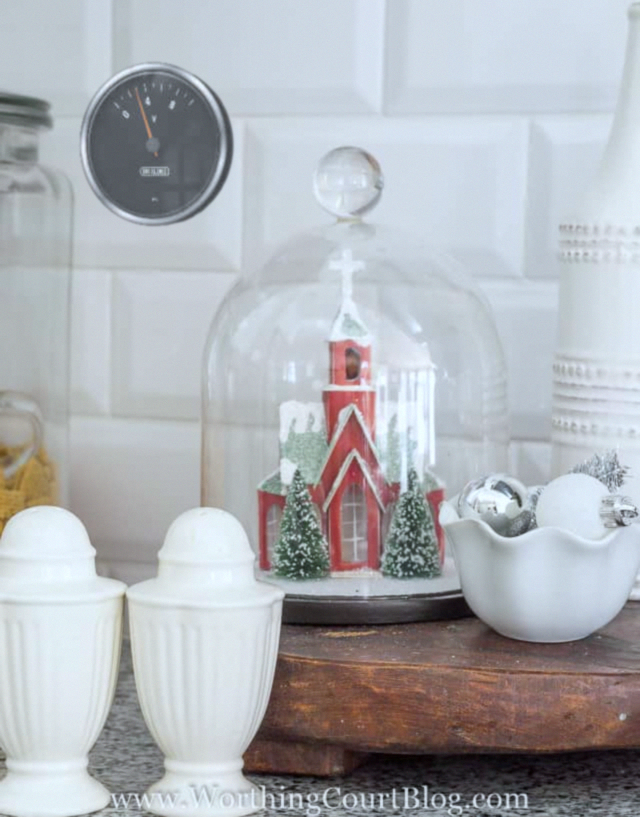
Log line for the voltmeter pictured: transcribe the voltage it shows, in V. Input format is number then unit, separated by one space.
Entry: 3 V
